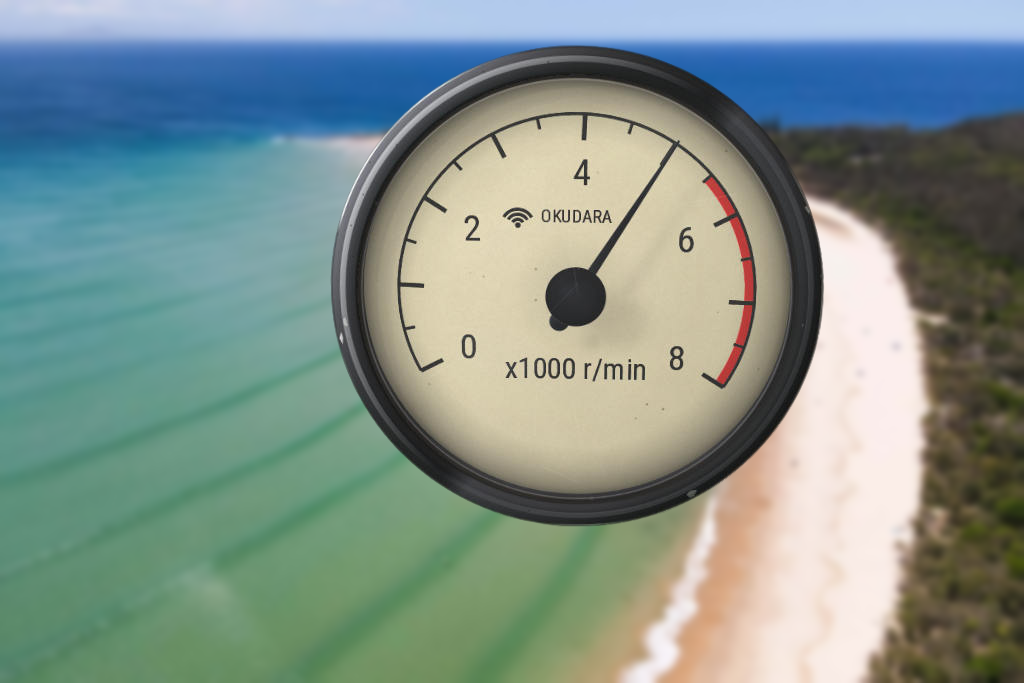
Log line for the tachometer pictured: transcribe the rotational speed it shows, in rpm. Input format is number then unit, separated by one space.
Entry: 5000 rpm
